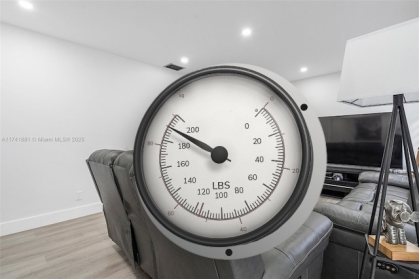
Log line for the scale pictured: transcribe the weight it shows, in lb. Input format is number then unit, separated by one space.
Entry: 190 lb
